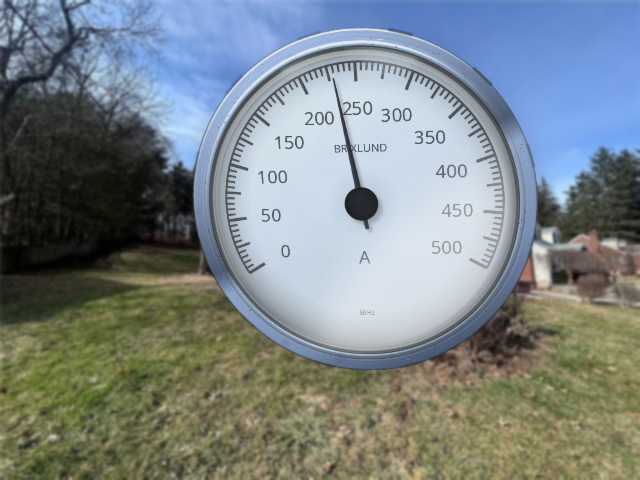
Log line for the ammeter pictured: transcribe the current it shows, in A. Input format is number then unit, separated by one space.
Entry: 230 A
